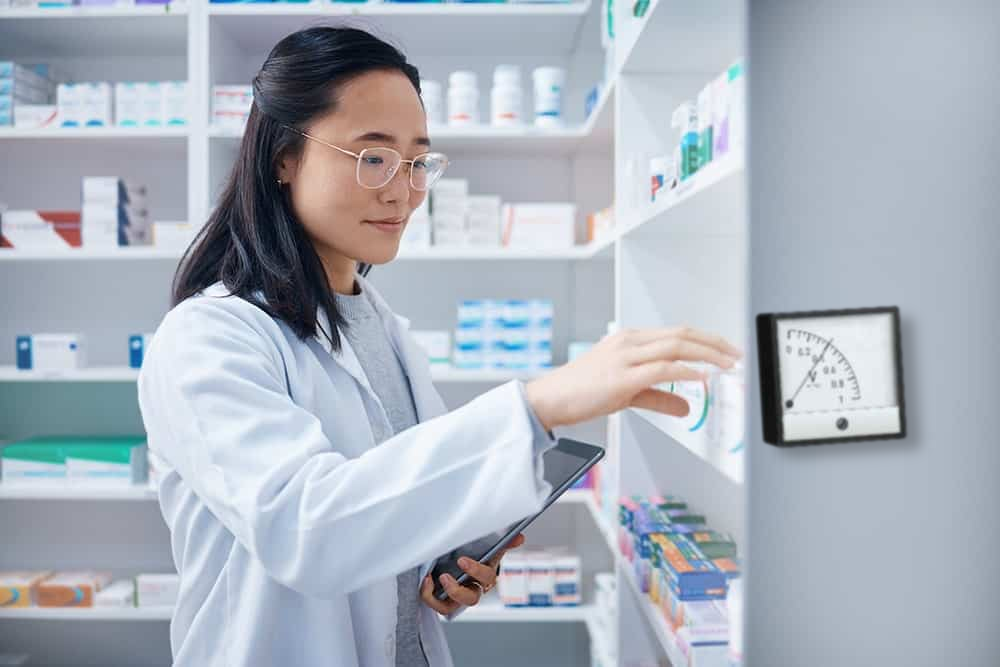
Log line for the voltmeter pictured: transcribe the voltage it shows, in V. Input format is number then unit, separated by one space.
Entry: 0.4 V
